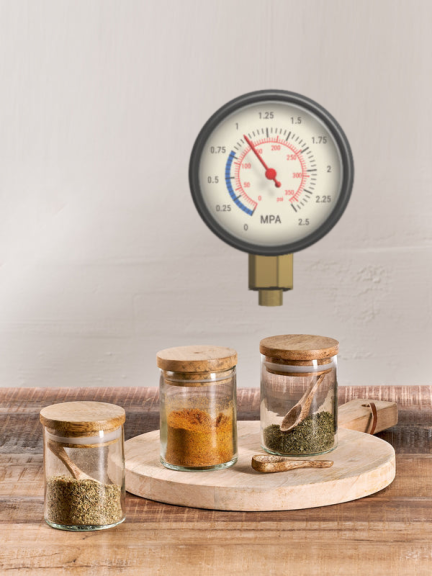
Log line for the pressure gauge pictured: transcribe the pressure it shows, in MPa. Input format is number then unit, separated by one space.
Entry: 1 MPa
